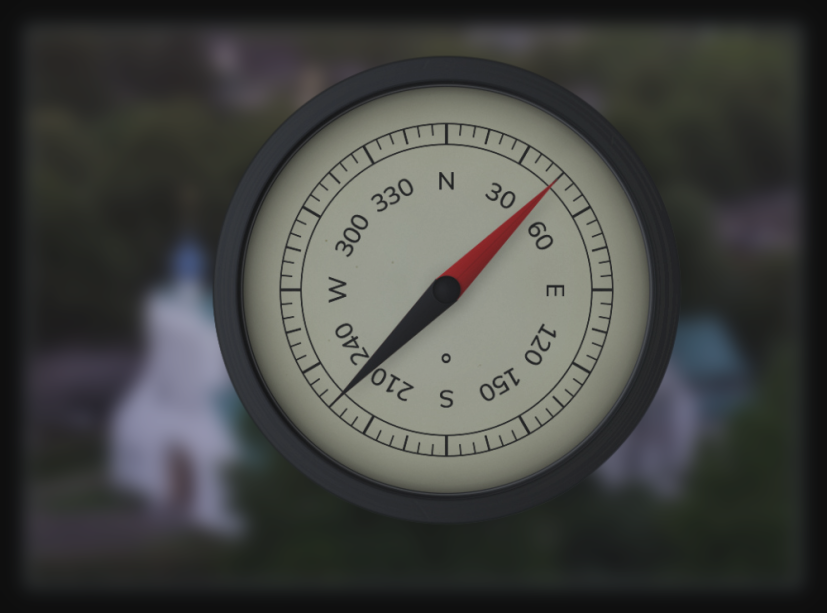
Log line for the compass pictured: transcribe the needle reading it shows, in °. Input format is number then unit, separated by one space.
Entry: 45 °
